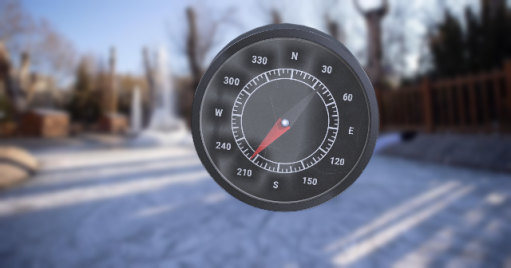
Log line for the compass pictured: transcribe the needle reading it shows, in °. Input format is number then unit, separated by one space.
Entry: 215 °
